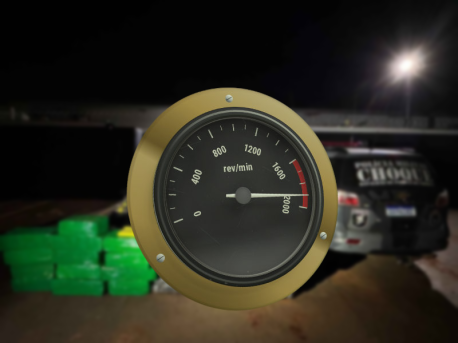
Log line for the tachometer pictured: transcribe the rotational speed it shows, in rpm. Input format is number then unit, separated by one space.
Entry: 1900 rpm
